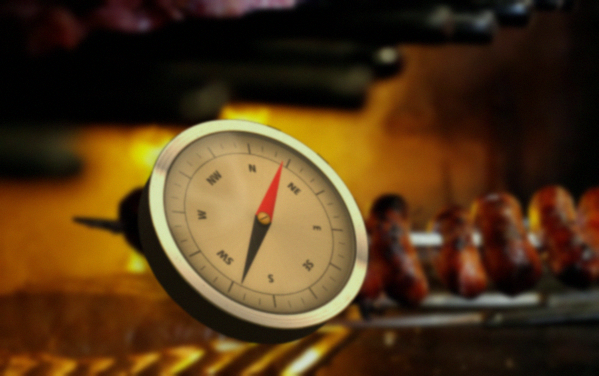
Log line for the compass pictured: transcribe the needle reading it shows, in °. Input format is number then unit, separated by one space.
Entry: 25 °
